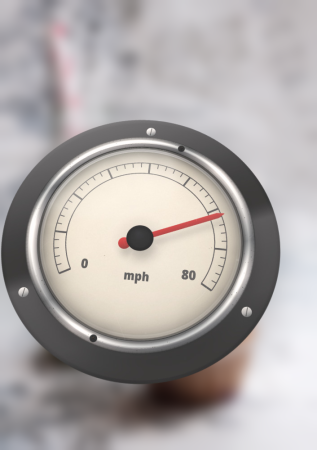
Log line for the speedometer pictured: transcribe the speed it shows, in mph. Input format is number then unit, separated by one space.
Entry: 62 mph
